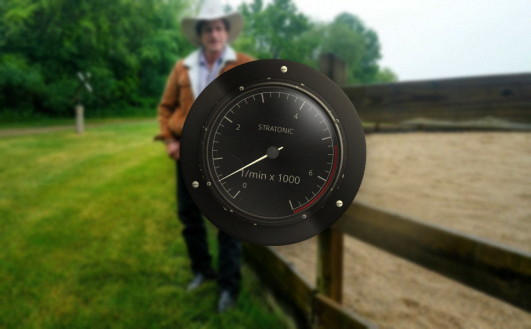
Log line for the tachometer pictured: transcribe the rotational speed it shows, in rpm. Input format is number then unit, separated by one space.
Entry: 500 rpm
